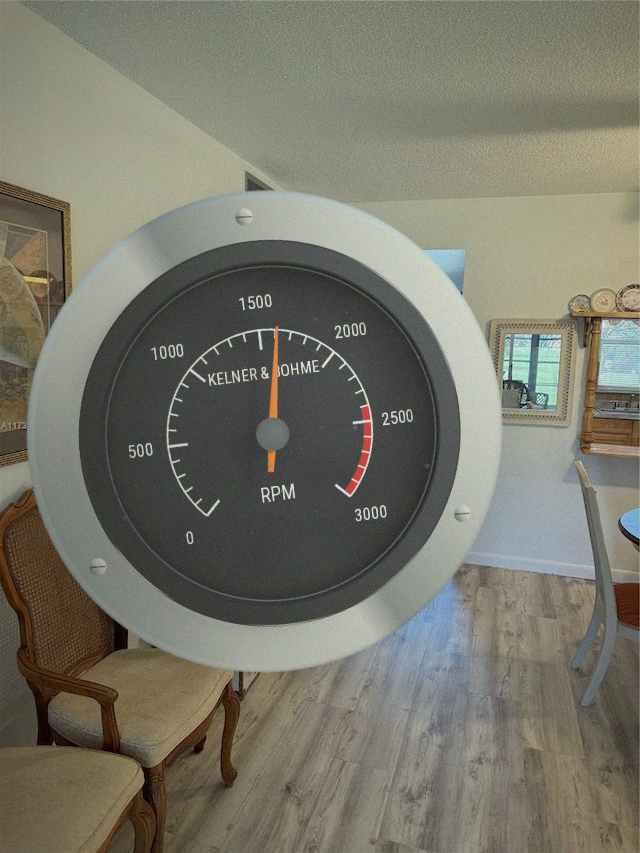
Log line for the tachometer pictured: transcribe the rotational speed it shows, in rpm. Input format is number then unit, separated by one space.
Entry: 1600 rpm
